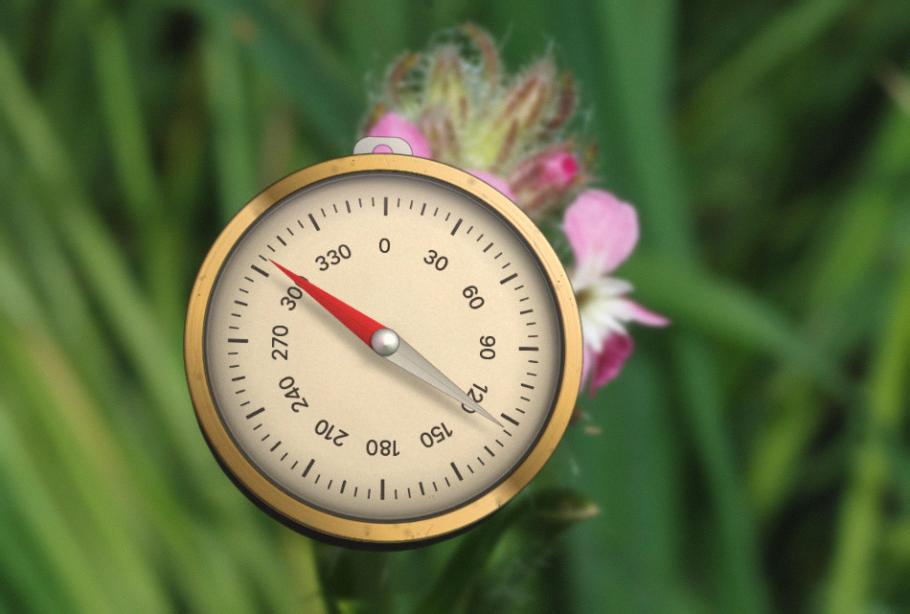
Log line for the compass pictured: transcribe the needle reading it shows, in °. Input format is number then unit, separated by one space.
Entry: 305 °
